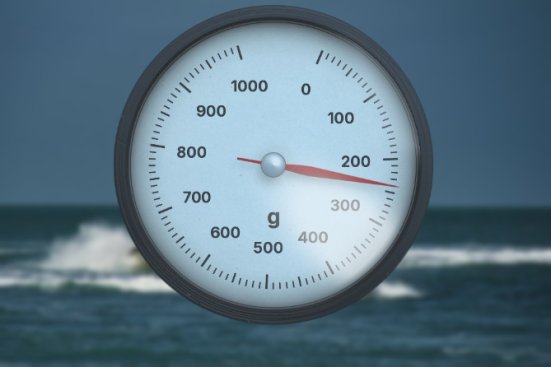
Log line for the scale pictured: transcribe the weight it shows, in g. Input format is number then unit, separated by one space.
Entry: 240 g
